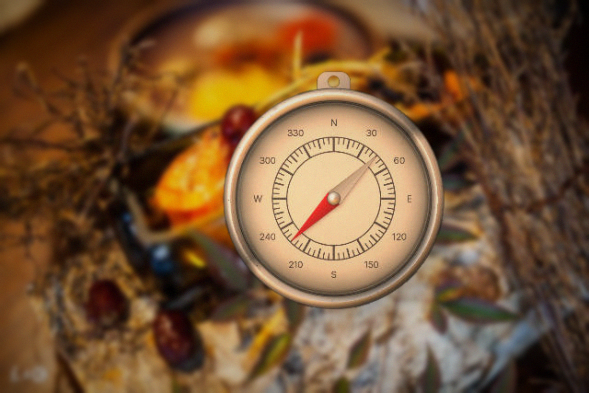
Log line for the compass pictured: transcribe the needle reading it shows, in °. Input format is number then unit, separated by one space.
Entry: 225 °
